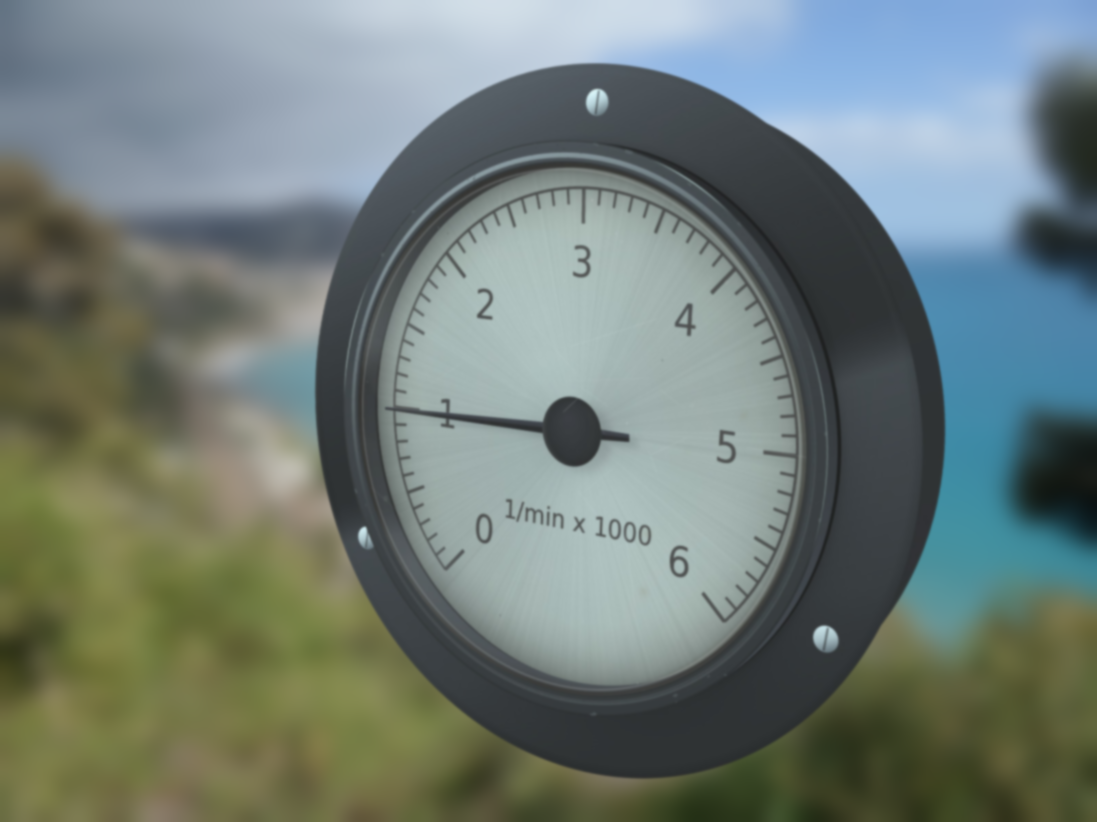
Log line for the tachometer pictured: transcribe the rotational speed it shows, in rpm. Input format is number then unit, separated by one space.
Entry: 1000 rpm
